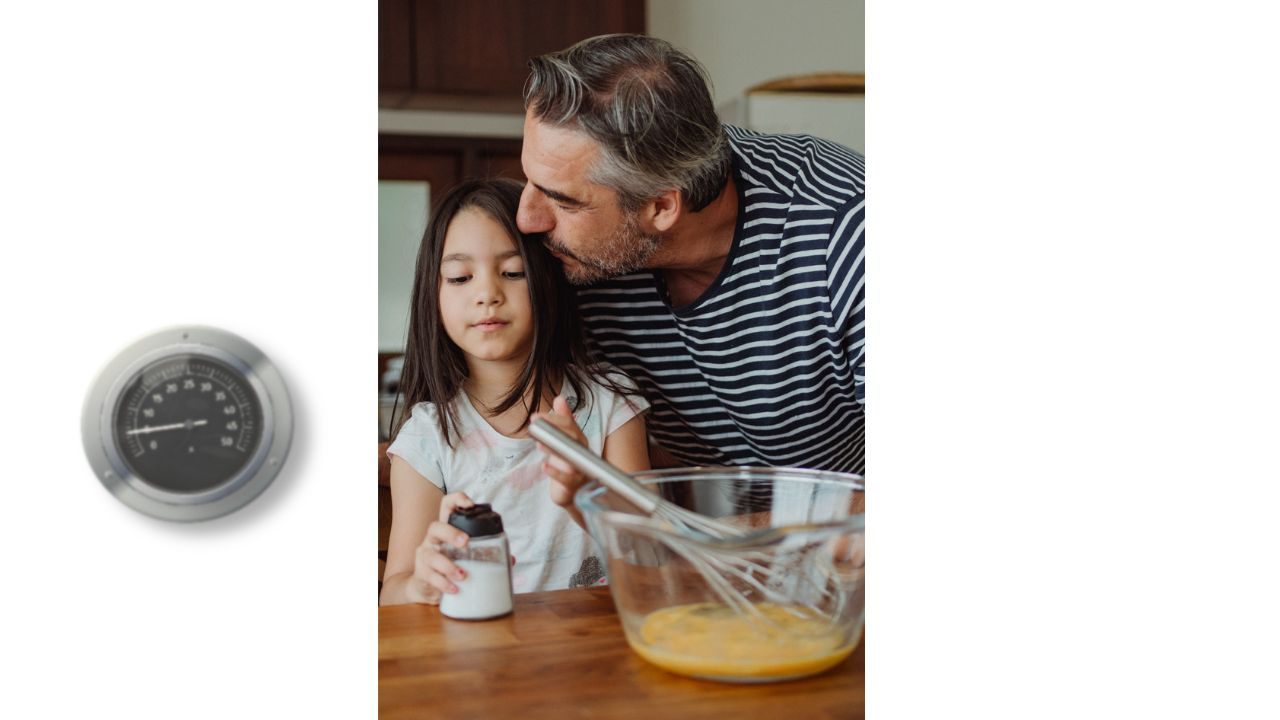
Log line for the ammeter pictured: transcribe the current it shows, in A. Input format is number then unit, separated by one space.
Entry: 5 A
